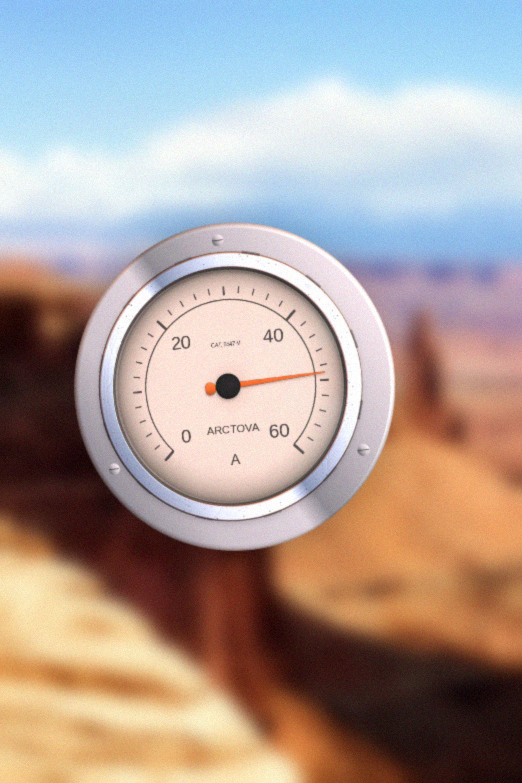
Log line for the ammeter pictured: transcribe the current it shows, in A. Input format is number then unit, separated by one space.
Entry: 49 A
